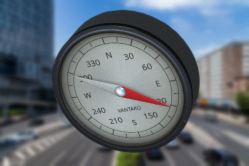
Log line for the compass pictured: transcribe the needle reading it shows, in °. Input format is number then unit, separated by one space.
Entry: 120 °
